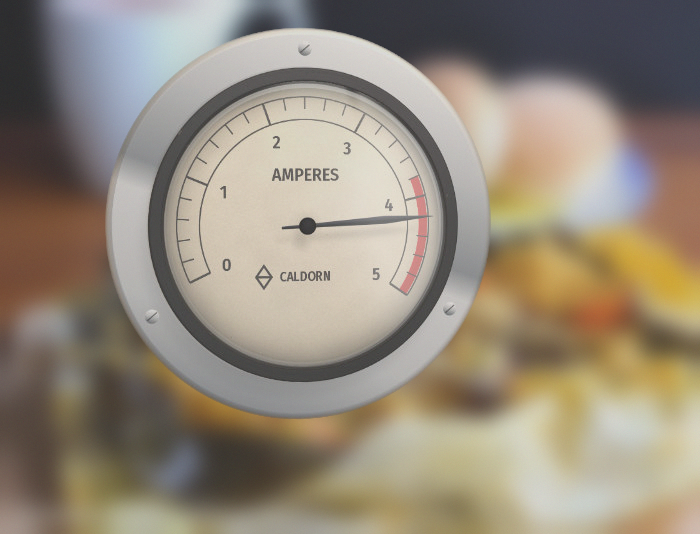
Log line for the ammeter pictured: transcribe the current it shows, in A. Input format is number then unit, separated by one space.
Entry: 4.2 A
